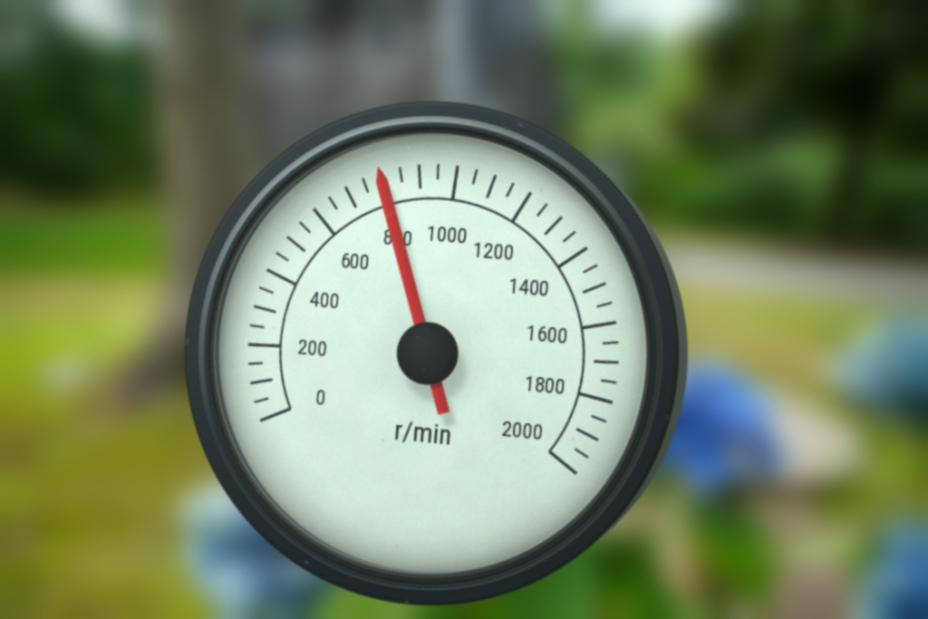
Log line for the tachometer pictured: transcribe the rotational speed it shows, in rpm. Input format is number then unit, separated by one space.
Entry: 800 rpm
